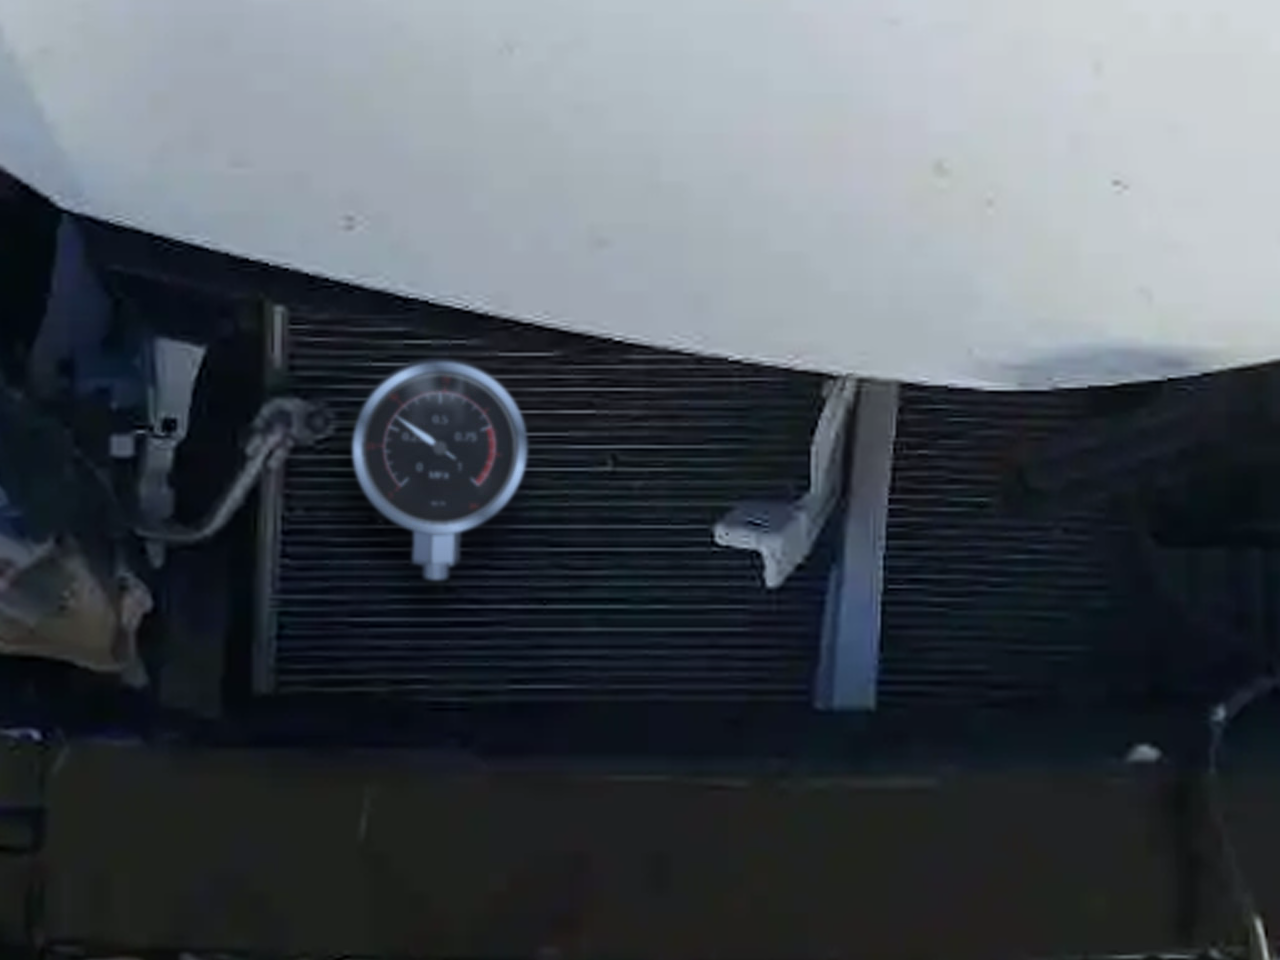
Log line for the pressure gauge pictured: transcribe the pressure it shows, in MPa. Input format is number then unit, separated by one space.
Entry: 0.3 MPa
